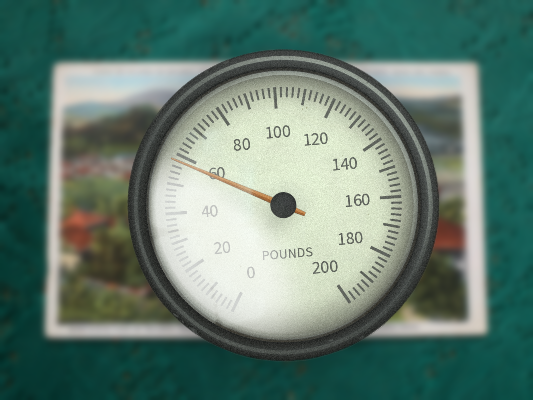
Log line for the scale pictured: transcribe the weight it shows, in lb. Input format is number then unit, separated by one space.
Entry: 58 lb
